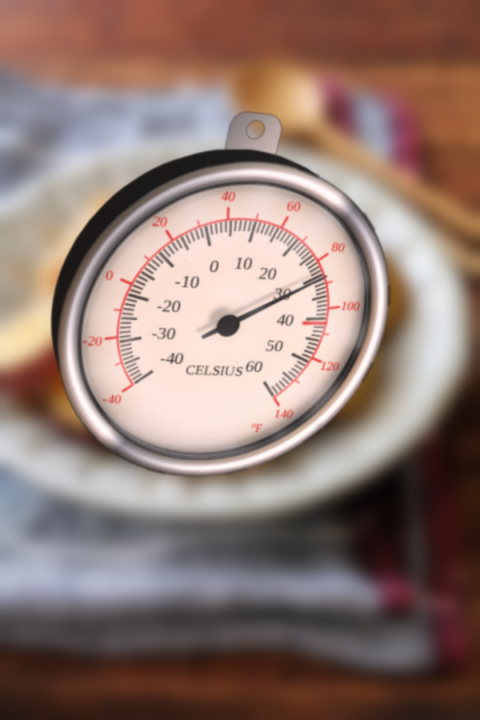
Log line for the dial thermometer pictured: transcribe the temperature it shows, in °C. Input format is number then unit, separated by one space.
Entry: 30 °C
